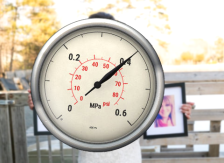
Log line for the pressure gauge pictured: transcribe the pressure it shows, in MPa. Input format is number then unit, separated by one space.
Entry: 0.4 MPa
